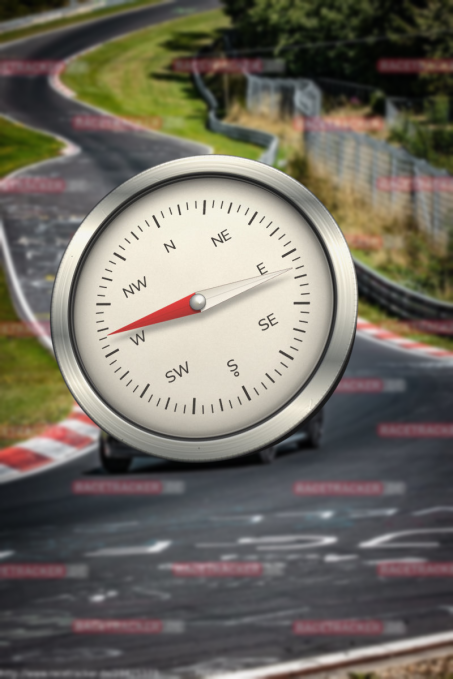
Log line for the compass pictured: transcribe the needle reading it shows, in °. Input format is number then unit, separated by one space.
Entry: 280 °
